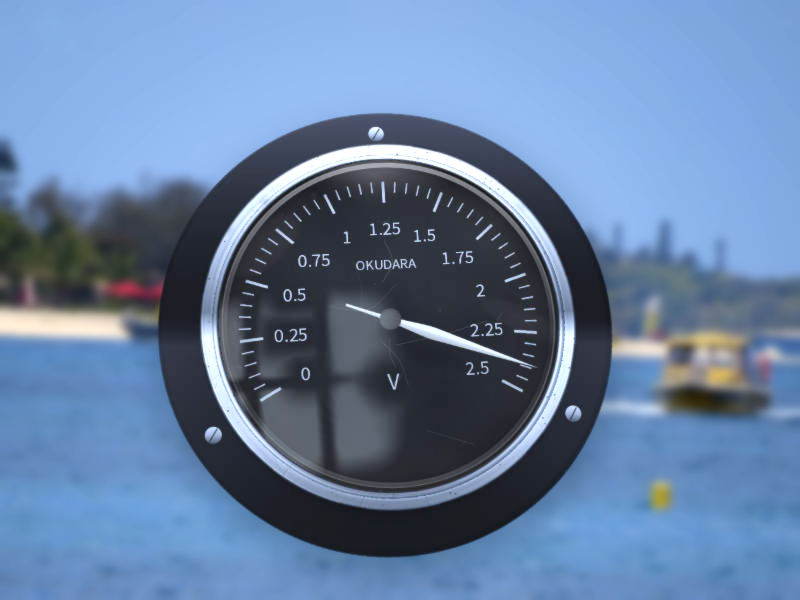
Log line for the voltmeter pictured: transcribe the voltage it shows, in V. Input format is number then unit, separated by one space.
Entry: 2.4 V
